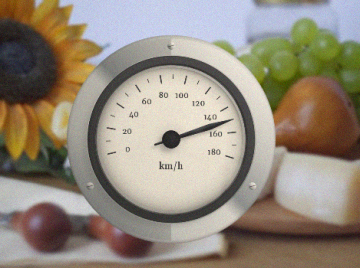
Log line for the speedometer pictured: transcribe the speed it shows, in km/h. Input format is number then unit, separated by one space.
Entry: 150 km/h
